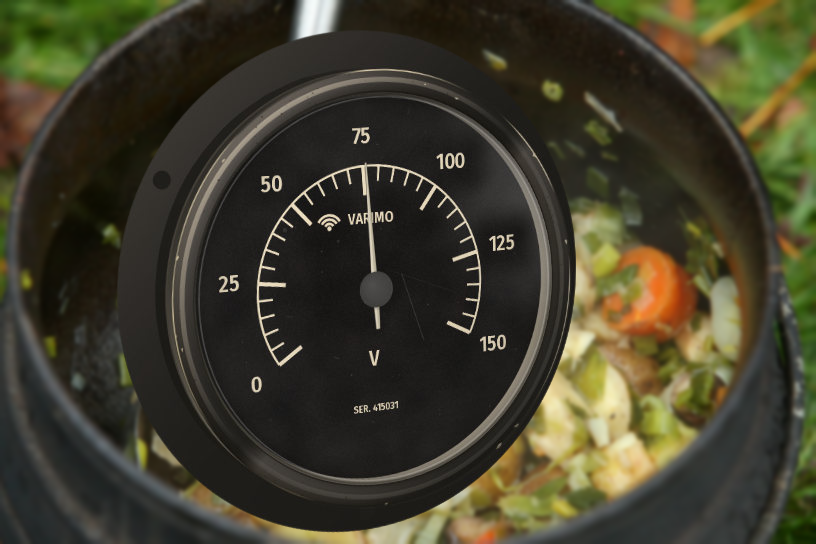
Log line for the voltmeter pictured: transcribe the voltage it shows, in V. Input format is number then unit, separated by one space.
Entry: 75 V
